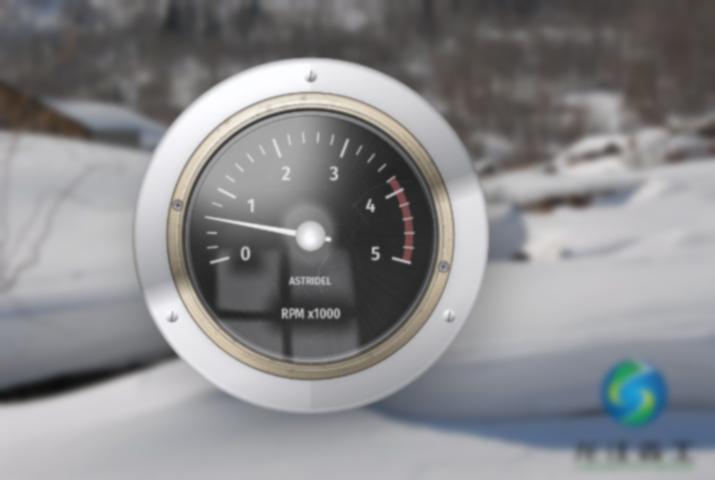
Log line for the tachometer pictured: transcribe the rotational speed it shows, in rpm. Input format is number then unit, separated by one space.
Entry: 600 rpm
